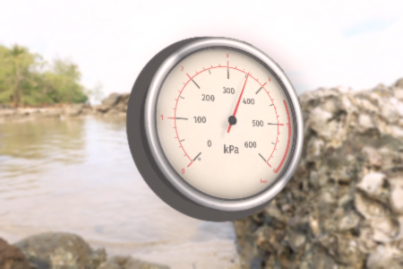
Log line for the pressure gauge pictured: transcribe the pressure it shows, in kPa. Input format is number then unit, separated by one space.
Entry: 350 kPa
